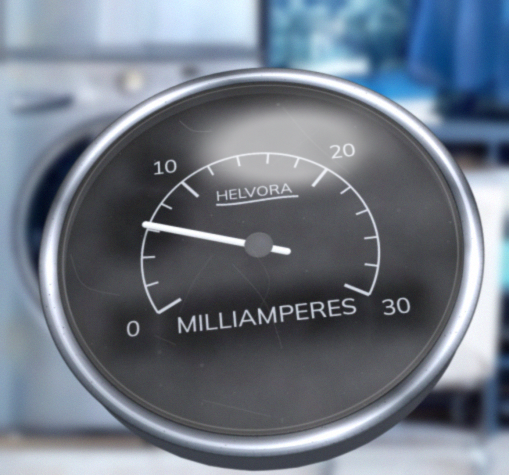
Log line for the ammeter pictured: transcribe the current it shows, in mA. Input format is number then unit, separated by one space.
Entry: 6 mA
